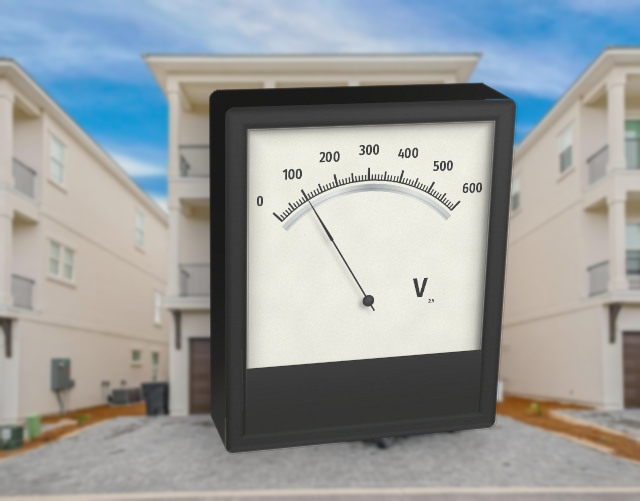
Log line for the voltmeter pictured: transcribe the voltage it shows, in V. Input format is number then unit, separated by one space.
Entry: 100 V
